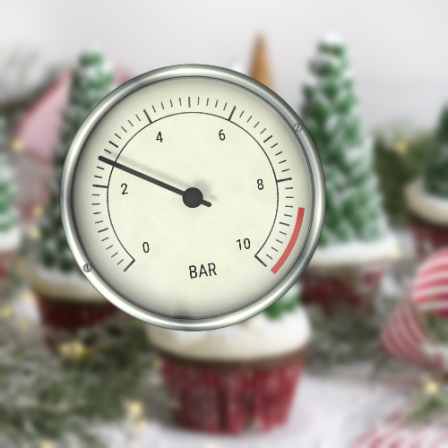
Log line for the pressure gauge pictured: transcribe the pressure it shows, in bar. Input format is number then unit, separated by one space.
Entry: 2.6 bar
